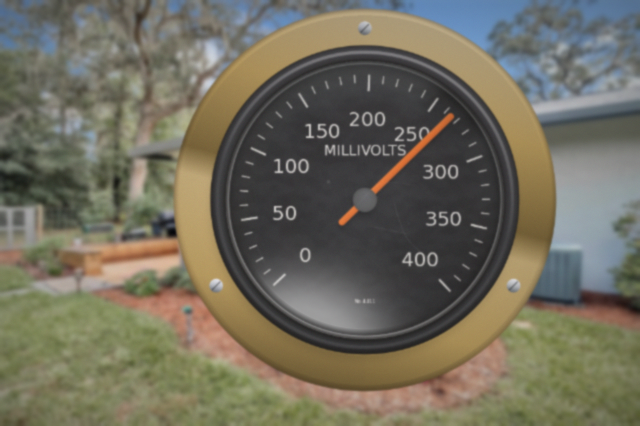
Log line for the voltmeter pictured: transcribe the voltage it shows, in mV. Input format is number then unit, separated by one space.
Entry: 265 mV
